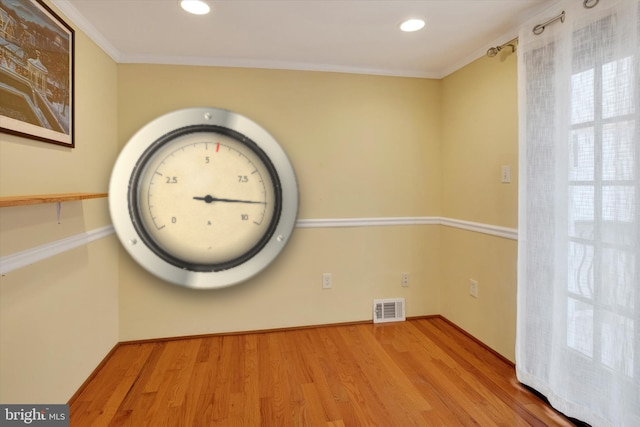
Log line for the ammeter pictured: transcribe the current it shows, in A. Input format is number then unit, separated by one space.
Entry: 9 A
